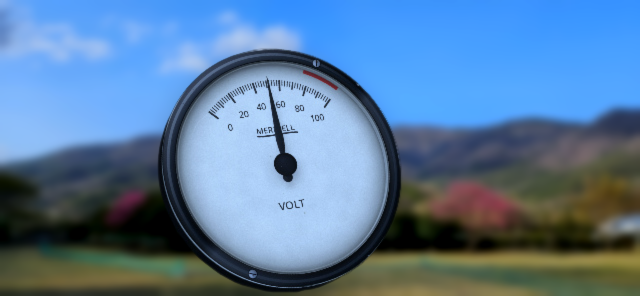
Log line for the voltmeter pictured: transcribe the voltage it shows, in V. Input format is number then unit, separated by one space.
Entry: 50 V
